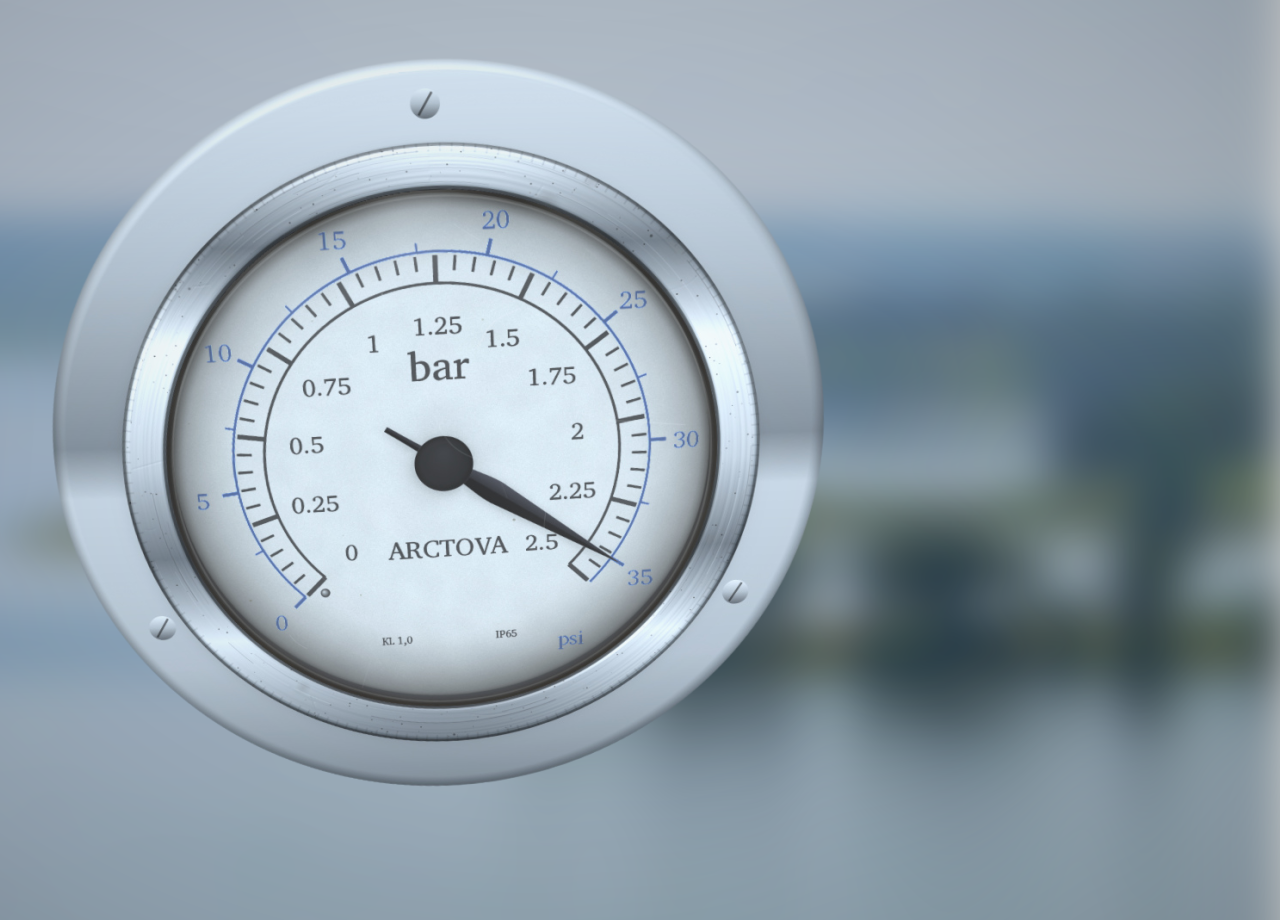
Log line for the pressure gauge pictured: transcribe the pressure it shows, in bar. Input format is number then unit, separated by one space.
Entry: 2.4 bar
